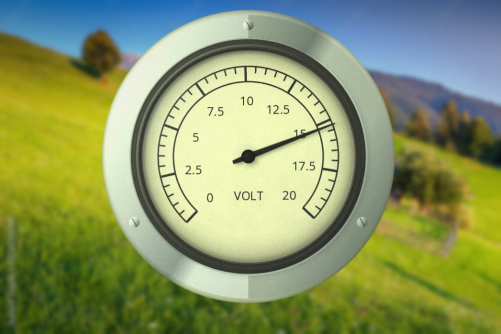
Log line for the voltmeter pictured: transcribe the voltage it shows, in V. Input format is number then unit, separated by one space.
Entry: 15.25 V
